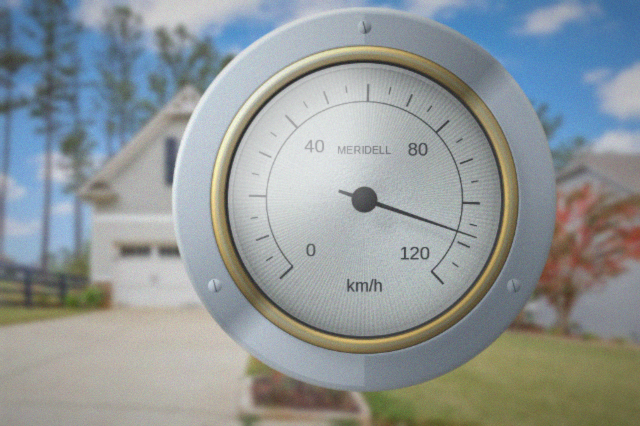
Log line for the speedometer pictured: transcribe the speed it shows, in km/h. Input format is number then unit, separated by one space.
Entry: 107.5 km/h
